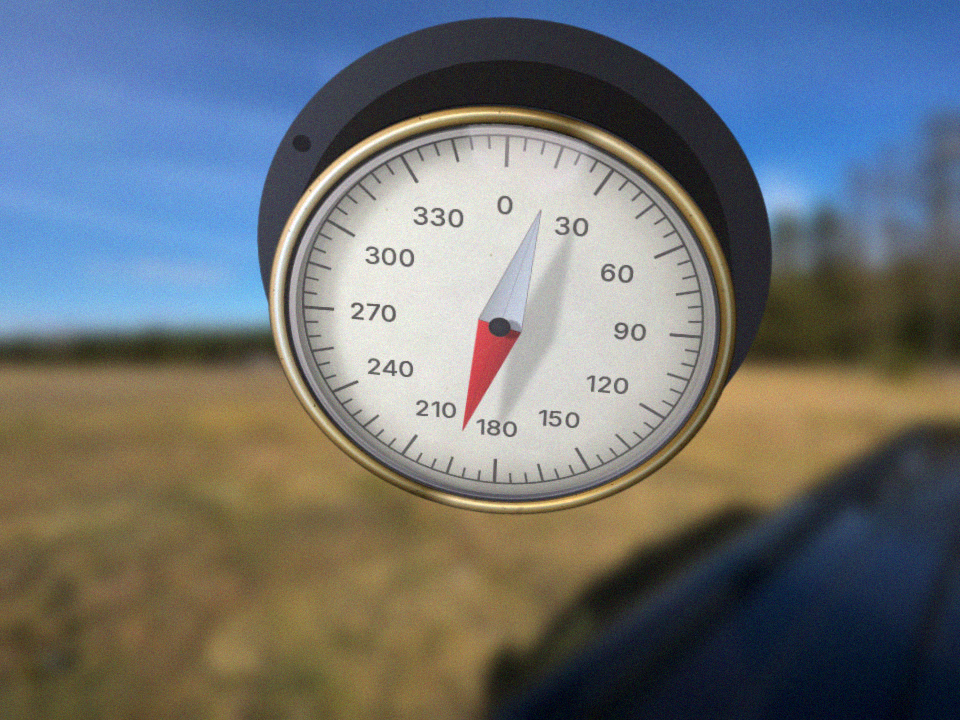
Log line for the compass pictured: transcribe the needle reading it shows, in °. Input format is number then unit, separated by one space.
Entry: 195 °
